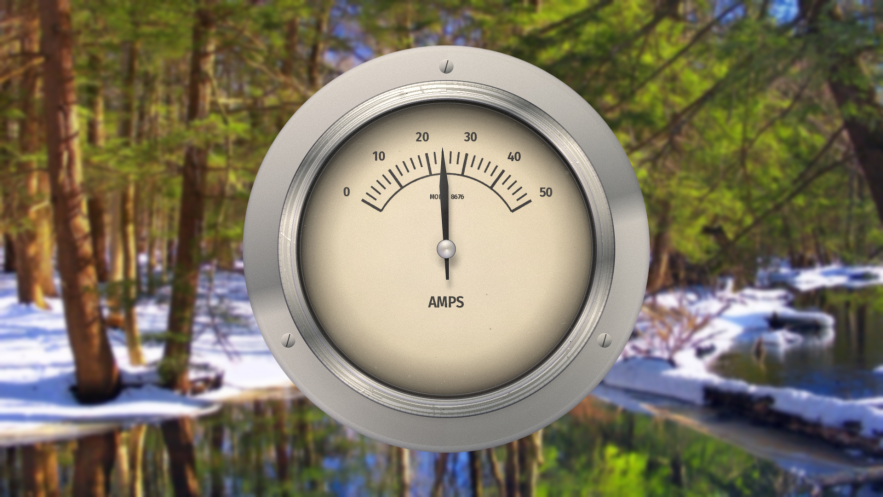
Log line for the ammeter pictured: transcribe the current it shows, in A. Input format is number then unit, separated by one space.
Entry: 24 A
